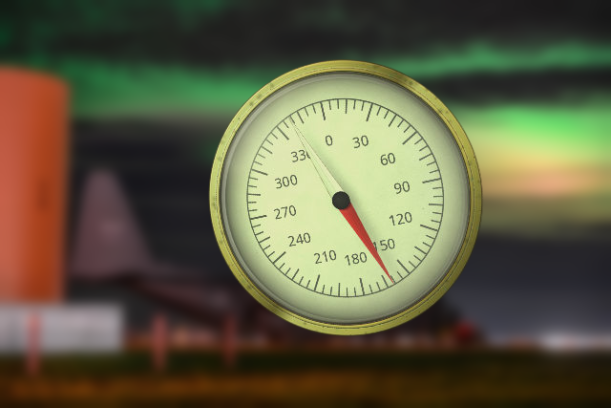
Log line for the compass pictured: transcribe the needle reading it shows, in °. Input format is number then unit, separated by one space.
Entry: 160 °
